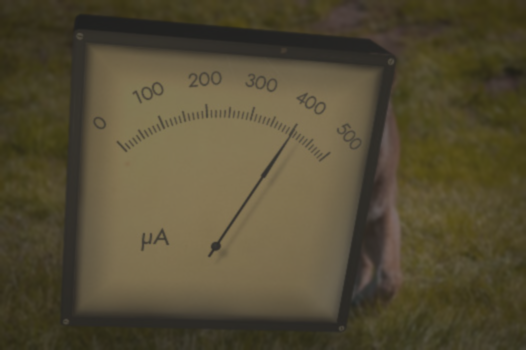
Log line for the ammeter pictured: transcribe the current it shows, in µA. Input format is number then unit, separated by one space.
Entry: 400 µA
